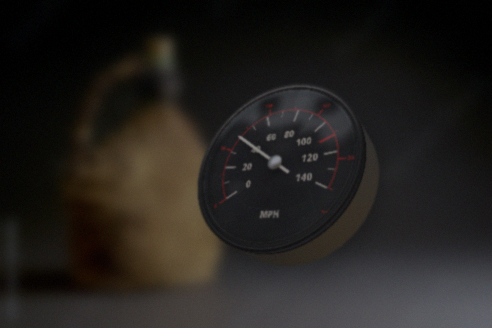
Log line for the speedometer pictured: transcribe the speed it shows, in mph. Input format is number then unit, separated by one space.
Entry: 40 mph
